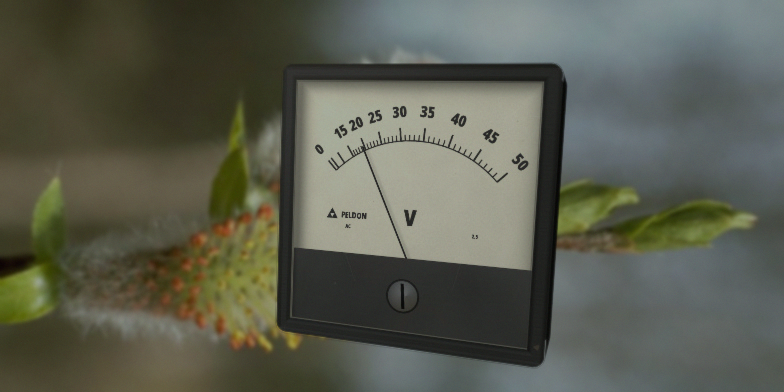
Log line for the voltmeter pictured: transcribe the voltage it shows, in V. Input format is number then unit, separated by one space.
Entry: 20 V
